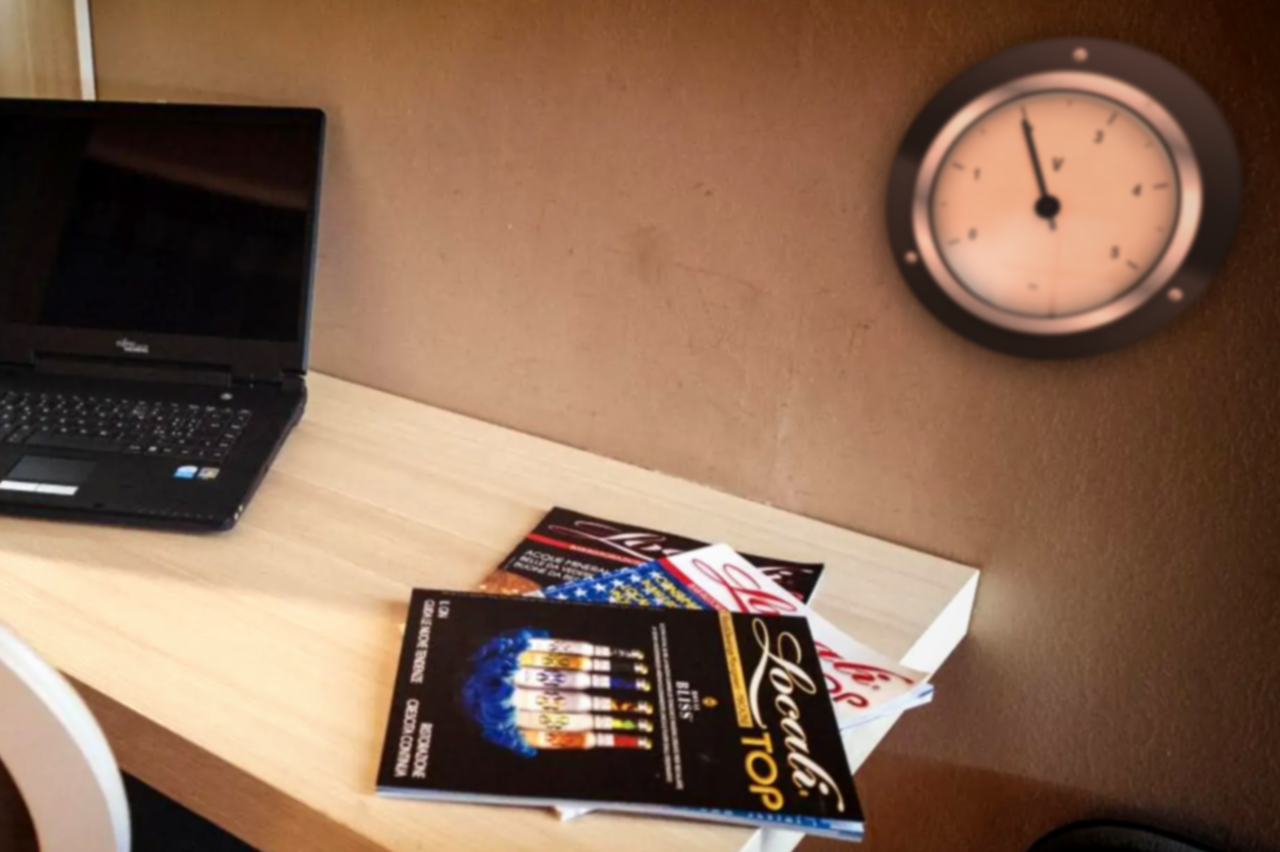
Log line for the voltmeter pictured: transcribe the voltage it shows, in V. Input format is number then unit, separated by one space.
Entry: 2 V
